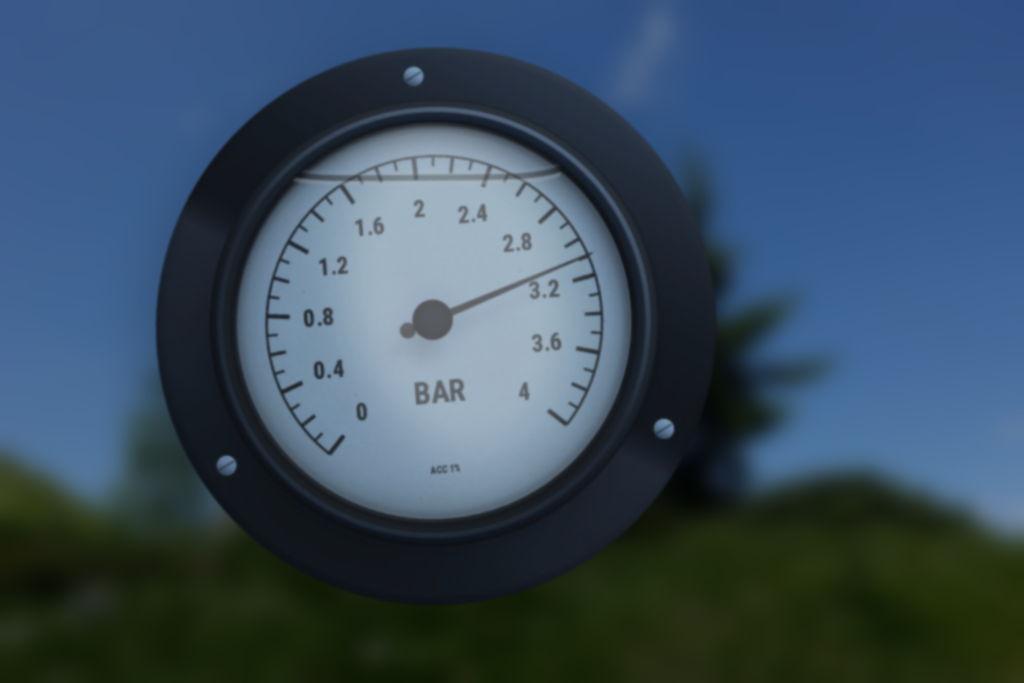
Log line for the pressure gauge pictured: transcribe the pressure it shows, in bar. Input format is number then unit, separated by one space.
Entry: 3.1 bar
